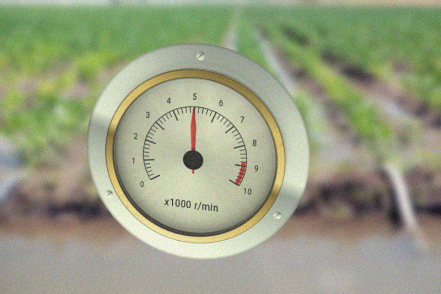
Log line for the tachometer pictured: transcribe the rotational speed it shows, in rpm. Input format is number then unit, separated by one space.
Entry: 5000 rpm
